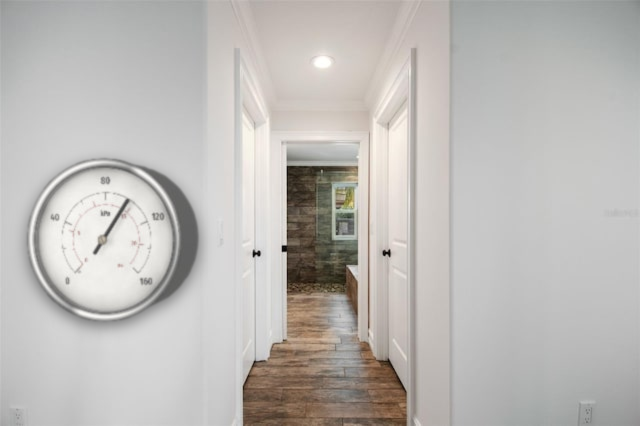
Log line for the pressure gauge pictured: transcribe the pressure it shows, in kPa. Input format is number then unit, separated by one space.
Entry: 100 kPa
